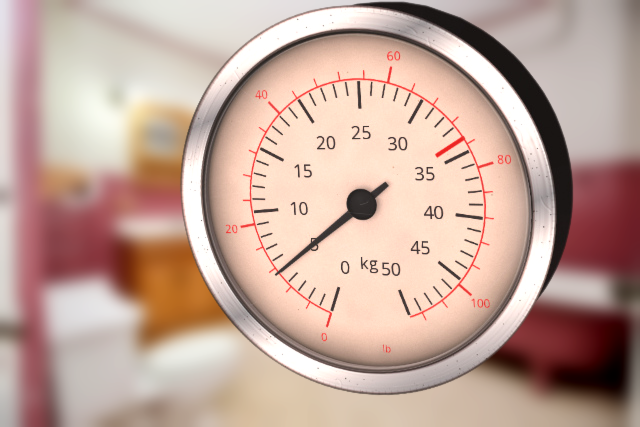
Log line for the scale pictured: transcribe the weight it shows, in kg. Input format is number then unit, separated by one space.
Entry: 5 kg
